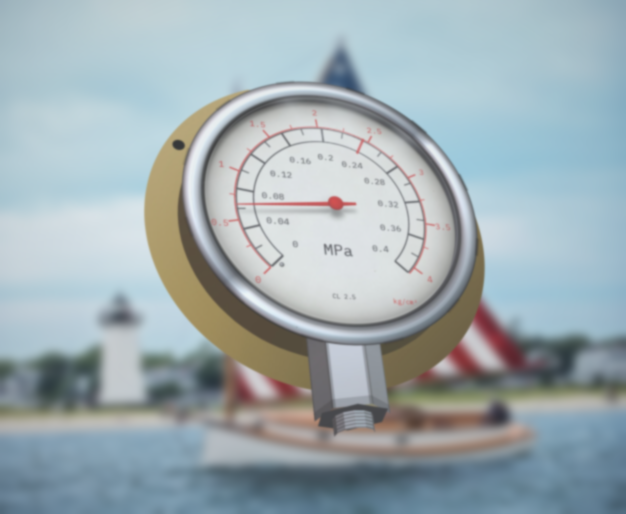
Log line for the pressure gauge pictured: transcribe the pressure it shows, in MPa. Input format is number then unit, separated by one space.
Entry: 0.06 MPa
